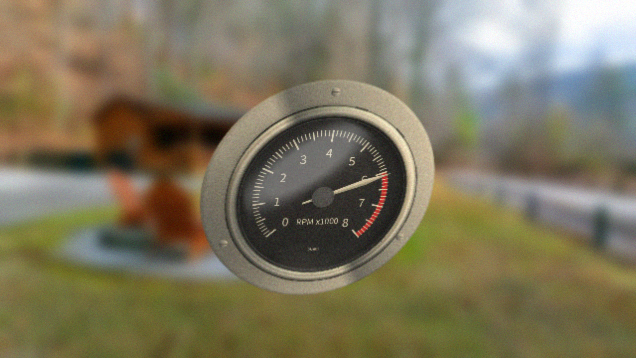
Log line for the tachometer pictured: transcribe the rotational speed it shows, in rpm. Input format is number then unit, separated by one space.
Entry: 6000 rpm
